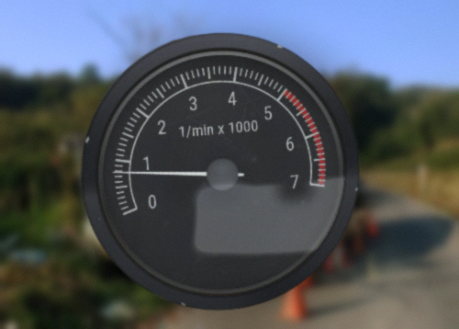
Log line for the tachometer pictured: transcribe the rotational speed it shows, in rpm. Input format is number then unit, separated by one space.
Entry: 800 rpm
